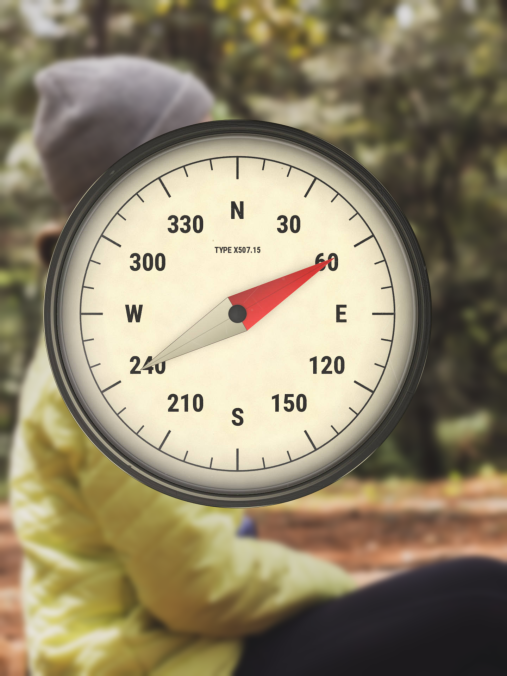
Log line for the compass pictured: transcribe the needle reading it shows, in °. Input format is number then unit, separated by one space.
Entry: 60 °
